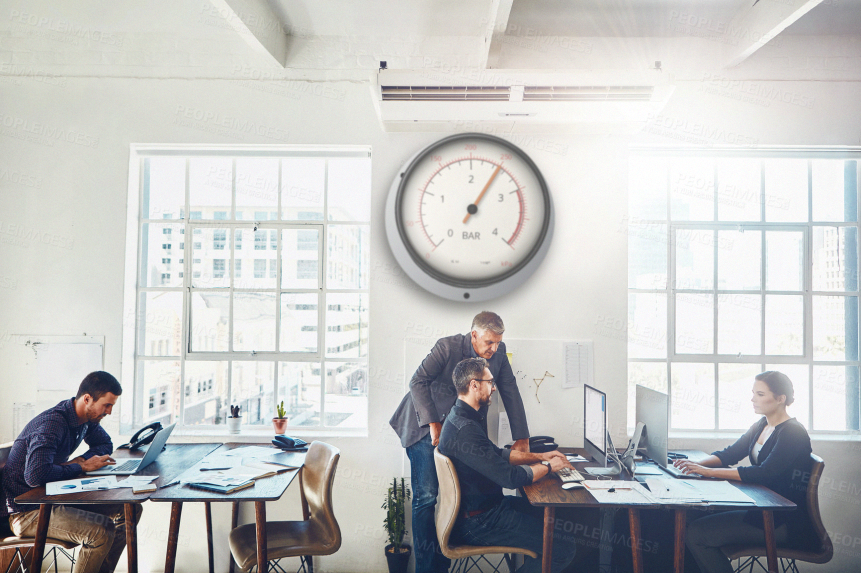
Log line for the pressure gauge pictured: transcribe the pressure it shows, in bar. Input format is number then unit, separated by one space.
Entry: 2.5 bar
